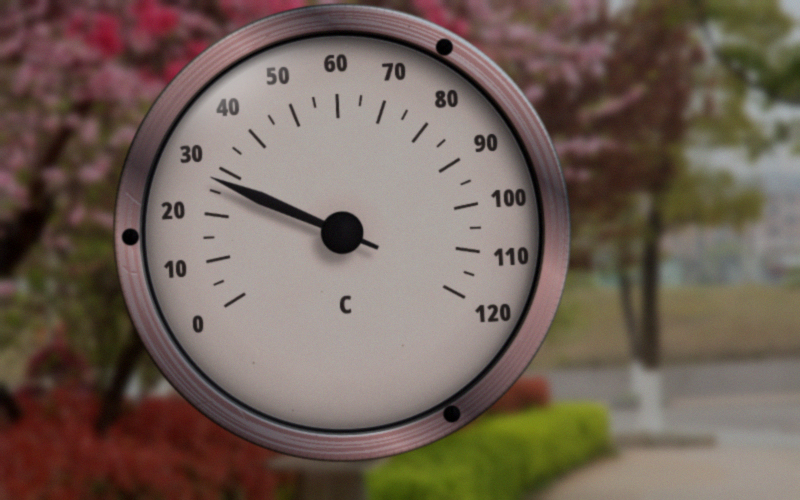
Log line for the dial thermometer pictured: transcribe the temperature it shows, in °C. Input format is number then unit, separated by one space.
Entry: 27.5 °C
